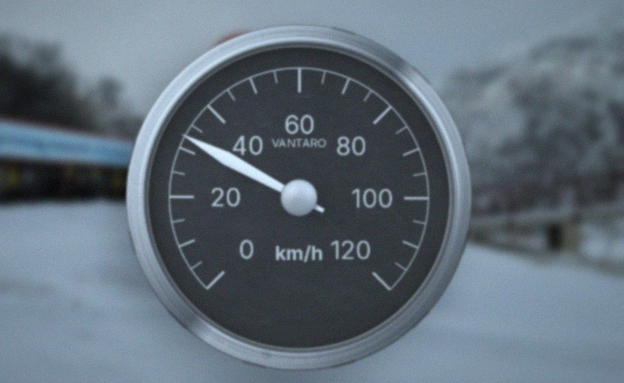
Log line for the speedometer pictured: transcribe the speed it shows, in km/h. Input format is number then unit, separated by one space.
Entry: 32.5 km/h
